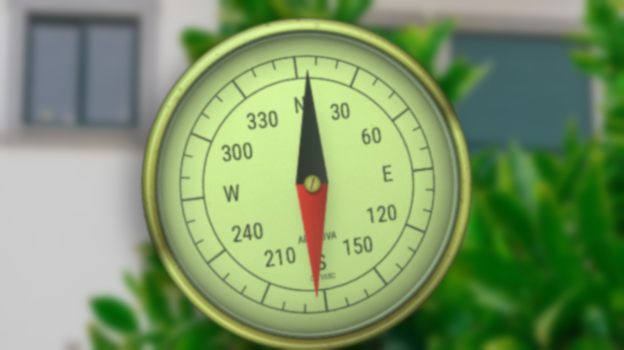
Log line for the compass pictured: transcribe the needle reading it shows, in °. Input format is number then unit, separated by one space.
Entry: 185 °
